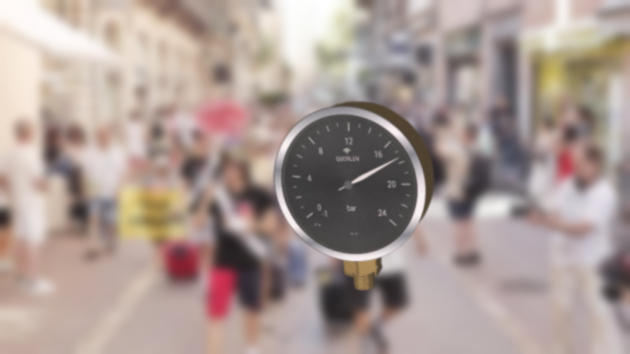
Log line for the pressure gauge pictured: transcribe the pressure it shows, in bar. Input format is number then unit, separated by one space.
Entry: 17.5 bar
